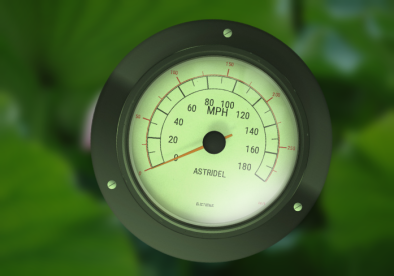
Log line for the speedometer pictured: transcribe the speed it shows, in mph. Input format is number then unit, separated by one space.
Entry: 0 mph
